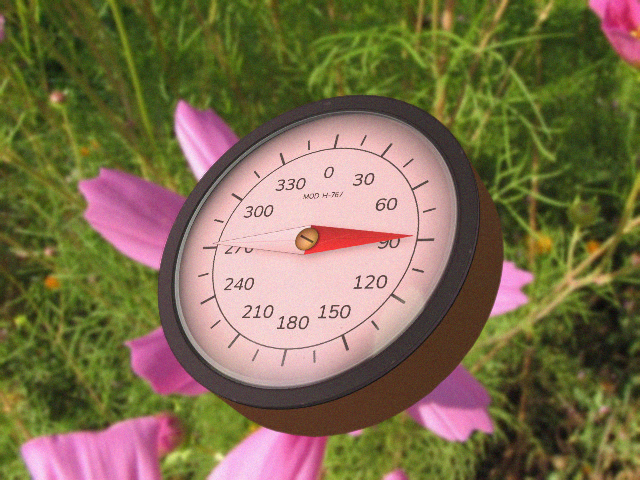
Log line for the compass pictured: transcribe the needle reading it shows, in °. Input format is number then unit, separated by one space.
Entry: 90 °
